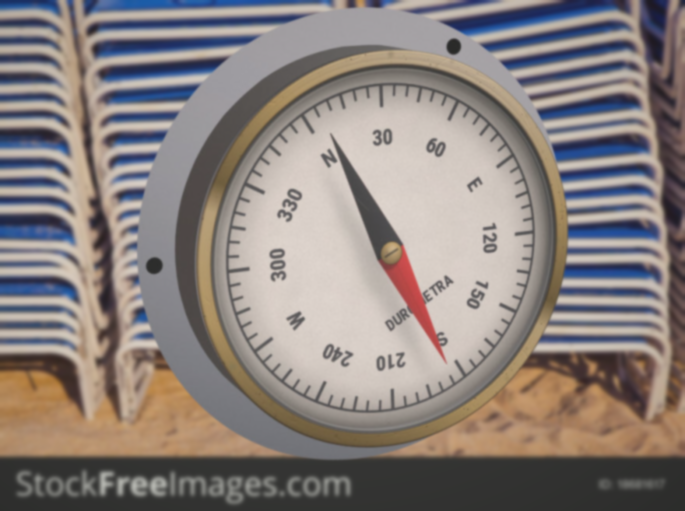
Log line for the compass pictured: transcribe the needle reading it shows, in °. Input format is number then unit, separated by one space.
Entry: 185 °
